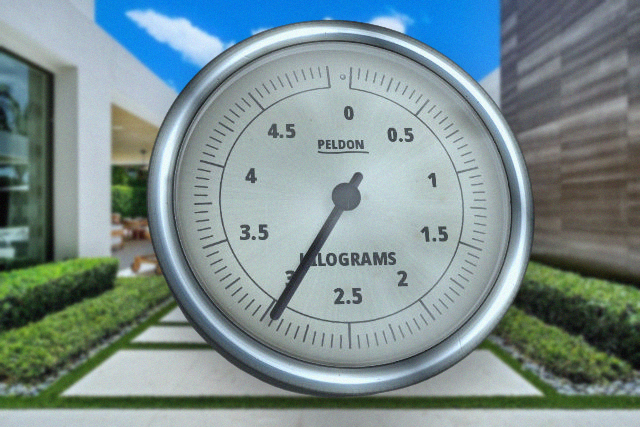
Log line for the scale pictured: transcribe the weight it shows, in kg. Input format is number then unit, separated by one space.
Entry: 2.95 kg
